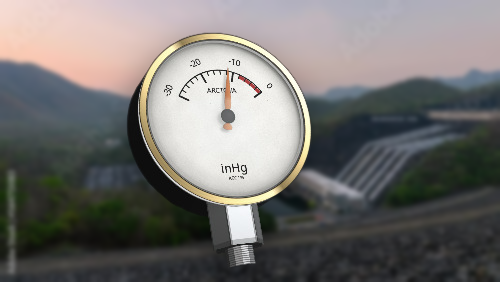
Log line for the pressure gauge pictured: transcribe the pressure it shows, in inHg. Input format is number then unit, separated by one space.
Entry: -12 inHg
